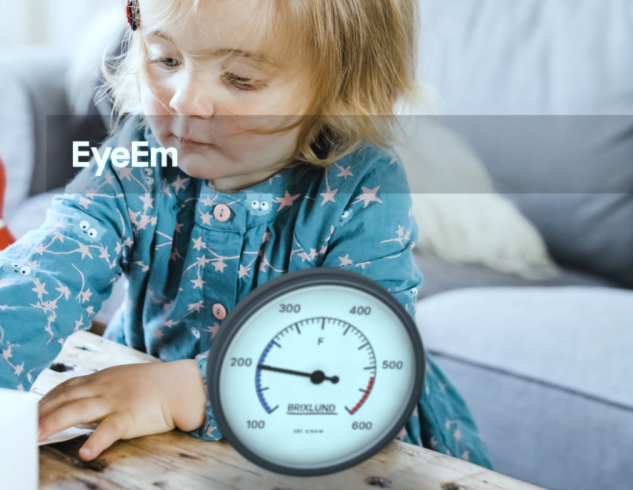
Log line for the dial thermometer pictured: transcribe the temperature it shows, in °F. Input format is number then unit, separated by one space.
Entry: 200 °F
